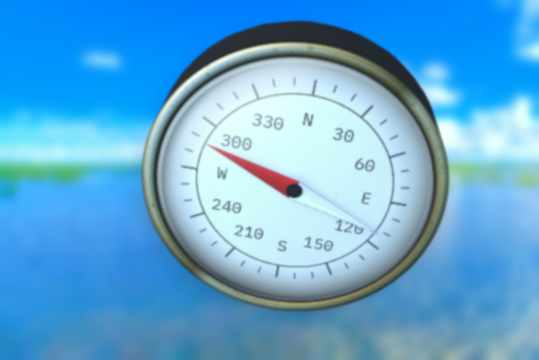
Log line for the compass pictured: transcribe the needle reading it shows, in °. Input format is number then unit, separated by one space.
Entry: 290 °
